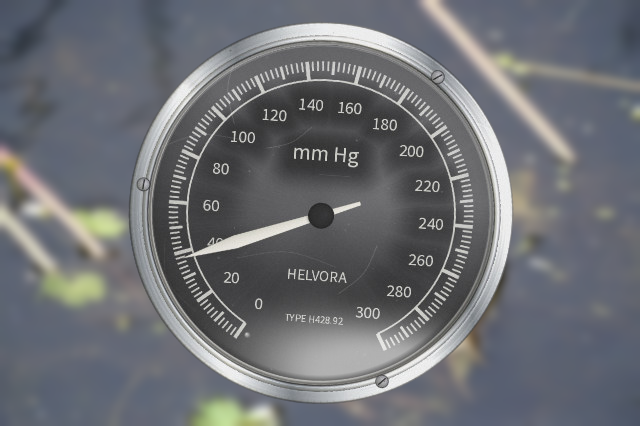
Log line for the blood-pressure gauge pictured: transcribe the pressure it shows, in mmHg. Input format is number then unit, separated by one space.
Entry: 38 mmHg
